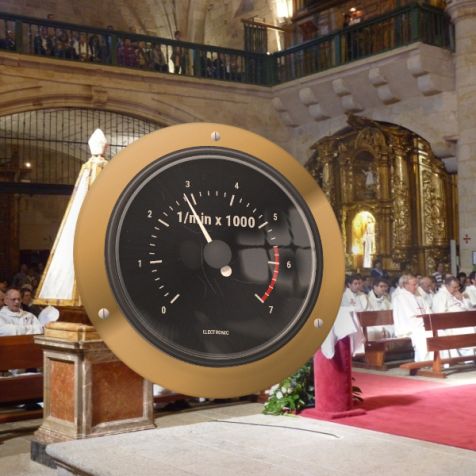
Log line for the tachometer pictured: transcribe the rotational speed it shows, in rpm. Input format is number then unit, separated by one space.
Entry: 2800 rpm
